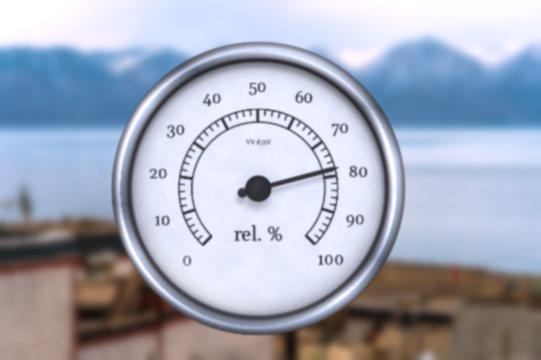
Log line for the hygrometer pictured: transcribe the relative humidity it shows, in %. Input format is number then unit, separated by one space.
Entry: 78 %
